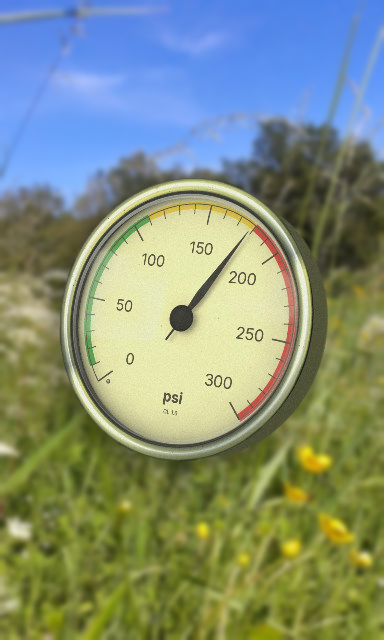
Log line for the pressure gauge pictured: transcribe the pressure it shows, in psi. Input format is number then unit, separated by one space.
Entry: 180 psi
